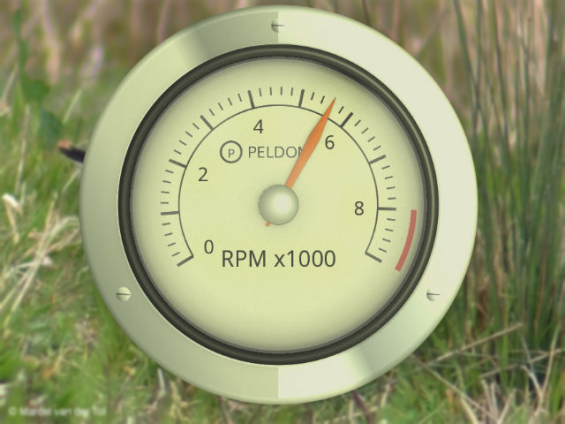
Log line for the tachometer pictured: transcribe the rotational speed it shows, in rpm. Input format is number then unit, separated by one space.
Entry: 5600 rpm
